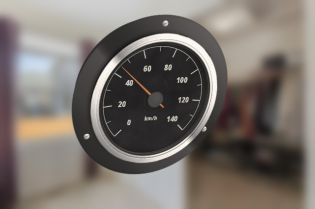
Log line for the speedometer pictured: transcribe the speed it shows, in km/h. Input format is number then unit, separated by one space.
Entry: 45 km/h
